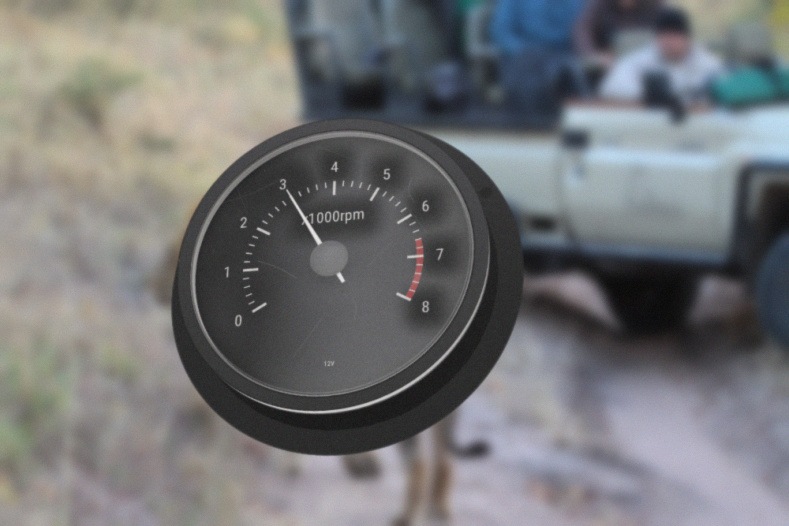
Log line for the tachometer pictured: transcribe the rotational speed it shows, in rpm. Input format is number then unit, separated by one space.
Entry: 3000 rpm
